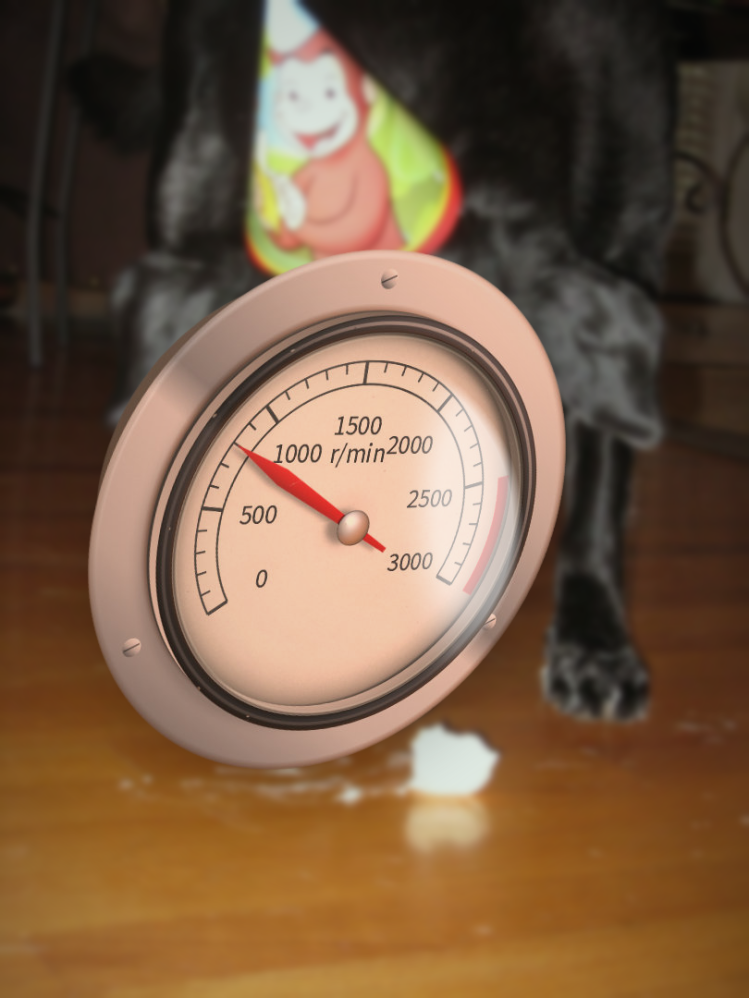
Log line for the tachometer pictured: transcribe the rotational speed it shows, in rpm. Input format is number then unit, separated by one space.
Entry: 800 rpm
